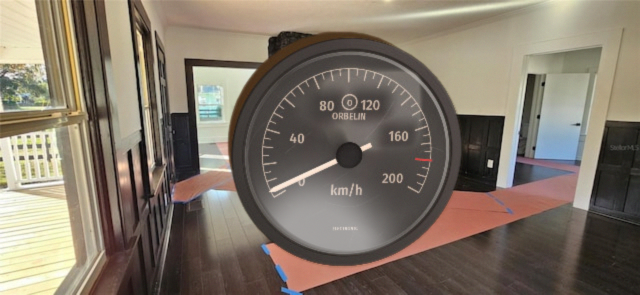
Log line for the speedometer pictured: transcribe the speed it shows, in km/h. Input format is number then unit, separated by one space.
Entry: 5 km/h
